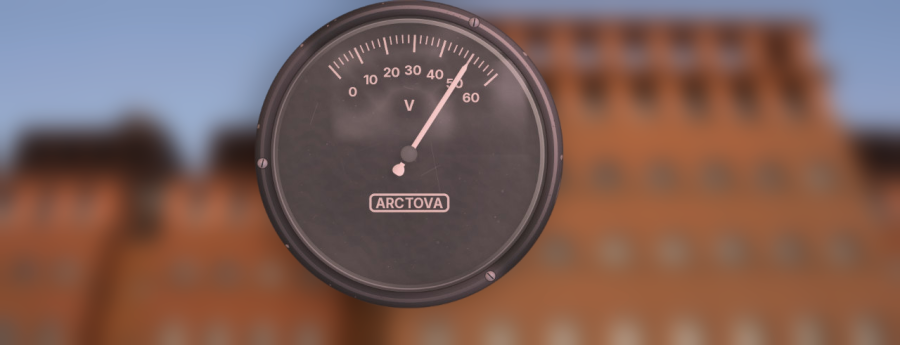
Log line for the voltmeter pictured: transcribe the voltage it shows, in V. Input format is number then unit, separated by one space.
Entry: 50 V
